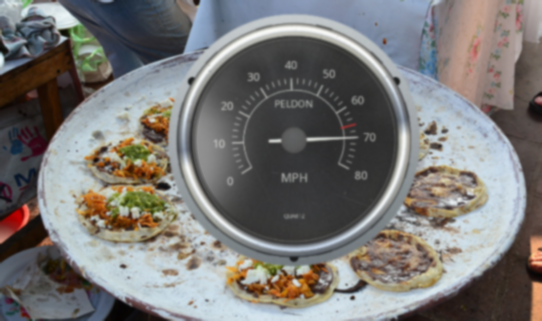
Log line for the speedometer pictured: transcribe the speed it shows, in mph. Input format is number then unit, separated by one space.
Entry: 70 mph
